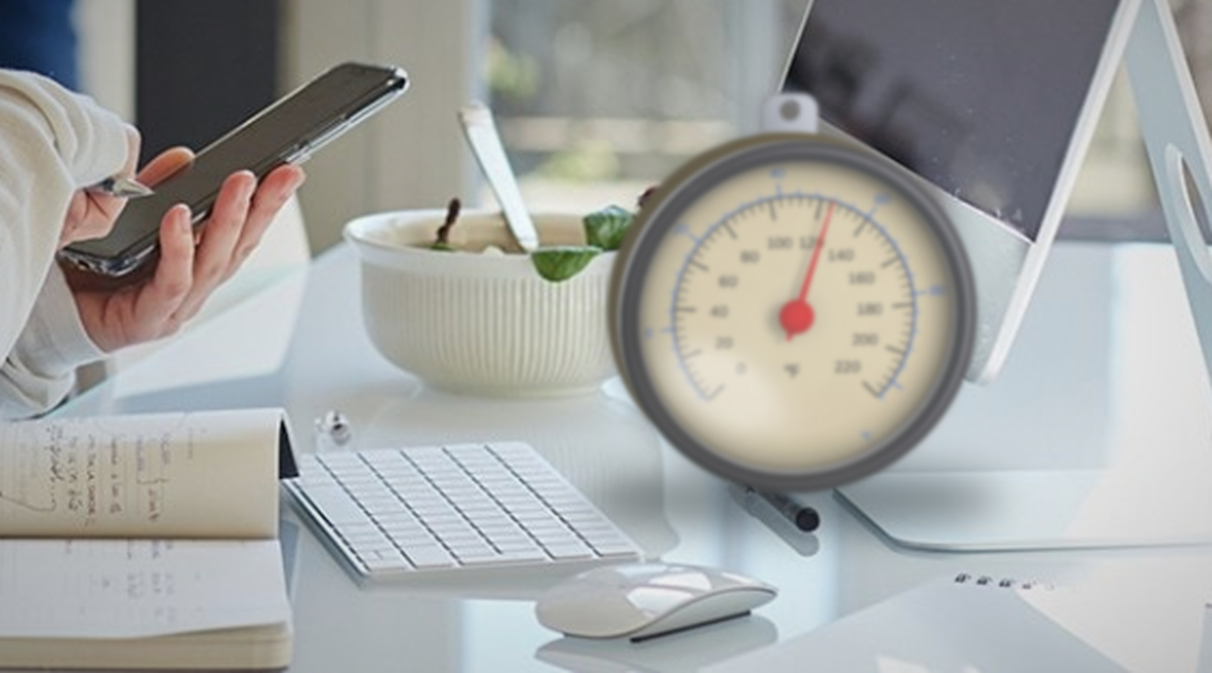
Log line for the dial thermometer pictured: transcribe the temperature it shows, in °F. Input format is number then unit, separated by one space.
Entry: 124 °F
